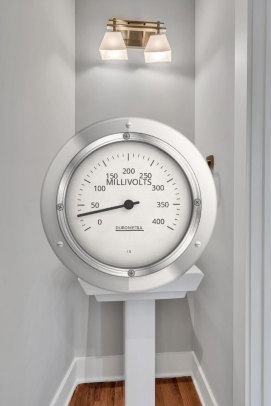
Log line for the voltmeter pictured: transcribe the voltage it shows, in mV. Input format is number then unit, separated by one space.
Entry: 30 mV
